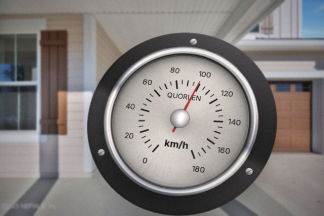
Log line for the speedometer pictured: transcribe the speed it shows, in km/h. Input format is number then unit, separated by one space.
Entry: 100 km/h
